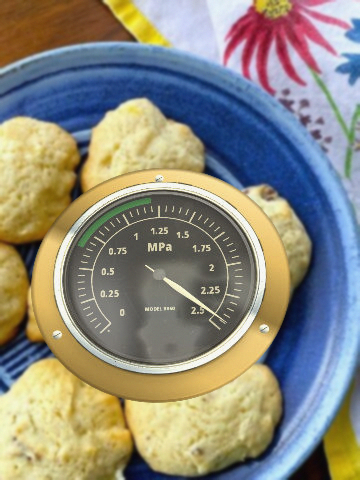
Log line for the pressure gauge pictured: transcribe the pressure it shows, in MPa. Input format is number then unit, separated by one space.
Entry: 2.45 MPa
